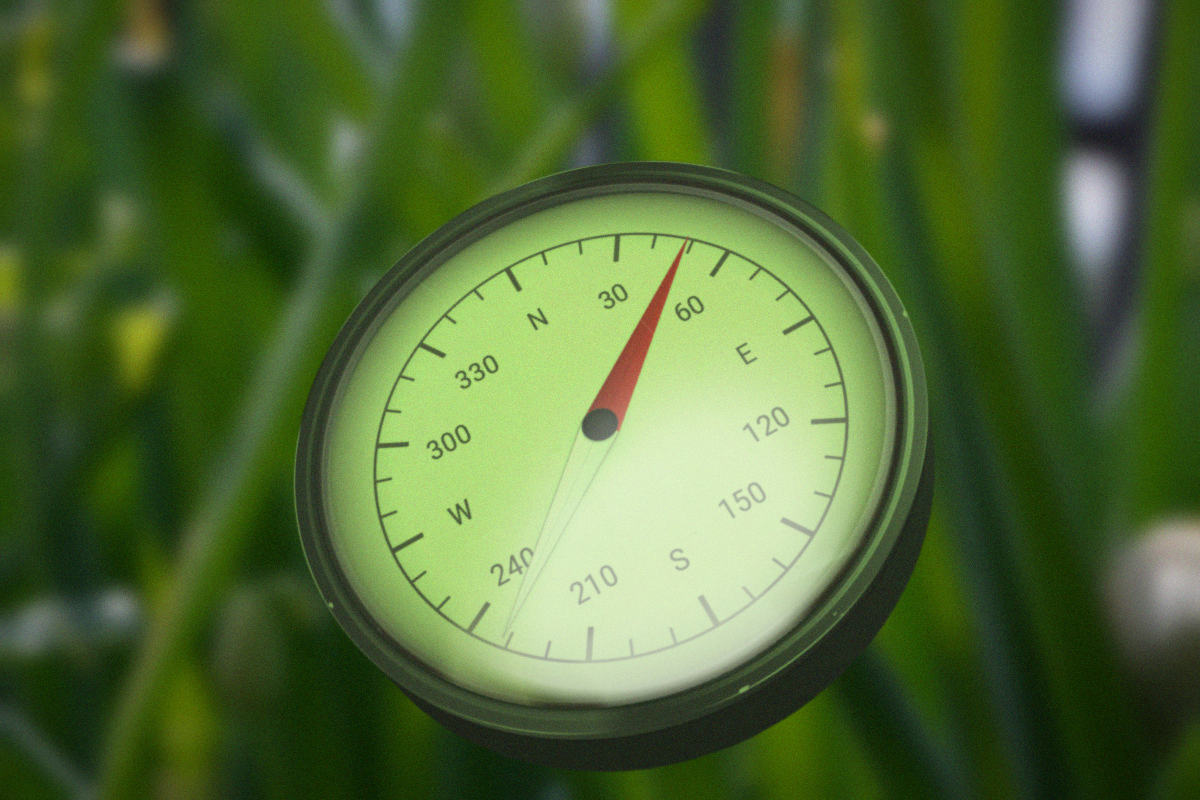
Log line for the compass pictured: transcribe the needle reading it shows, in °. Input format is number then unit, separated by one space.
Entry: 50 °
